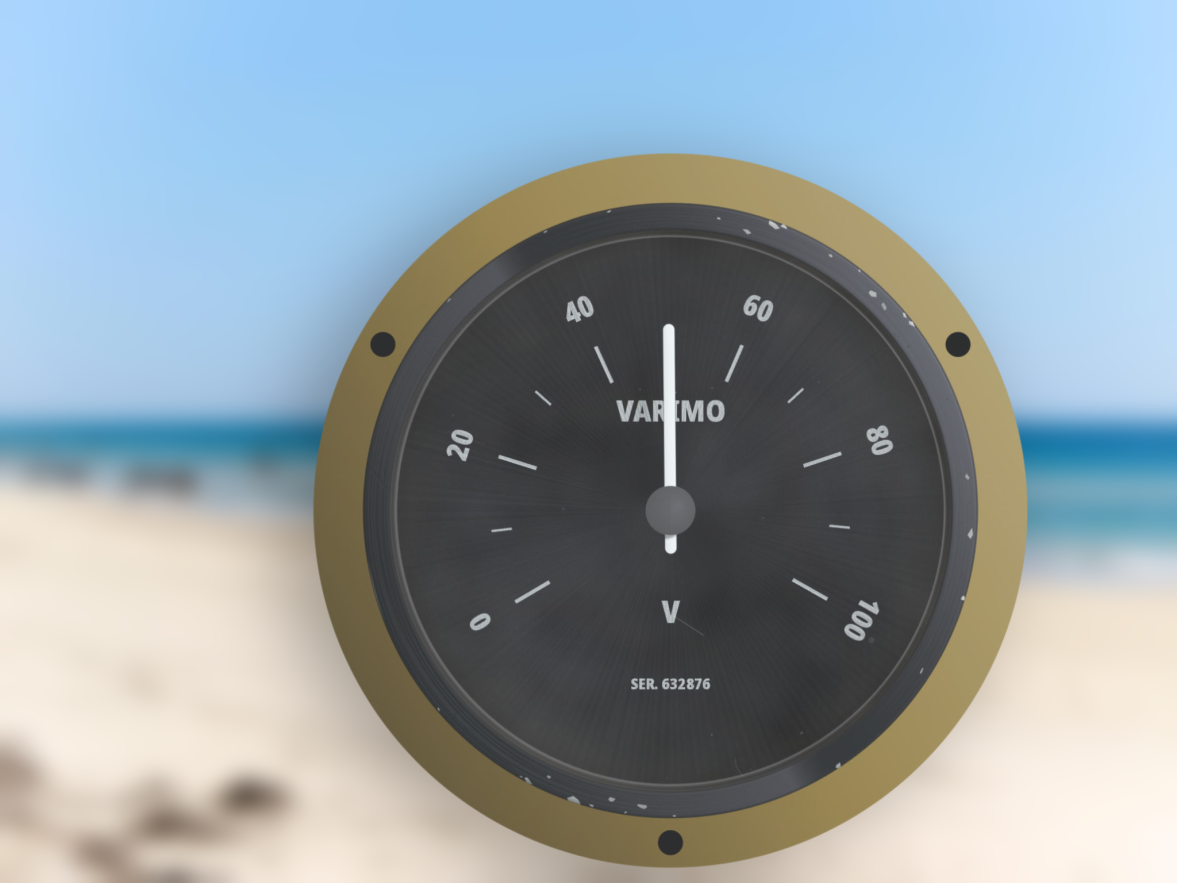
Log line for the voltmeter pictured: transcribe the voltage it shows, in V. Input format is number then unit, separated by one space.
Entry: 50 V
